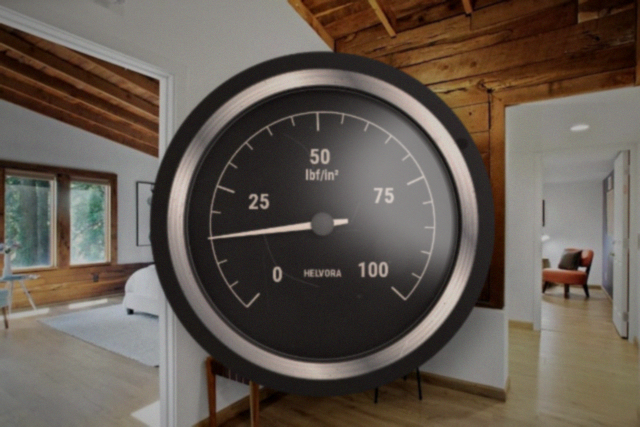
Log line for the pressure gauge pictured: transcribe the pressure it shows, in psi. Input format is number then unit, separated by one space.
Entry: 15 psi
